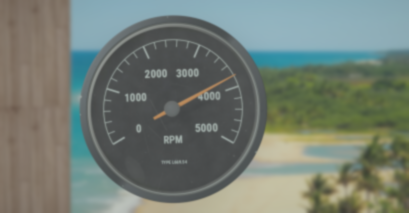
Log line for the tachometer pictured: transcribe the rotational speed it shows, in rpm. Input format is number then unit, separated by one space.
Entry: 3800 rpm
